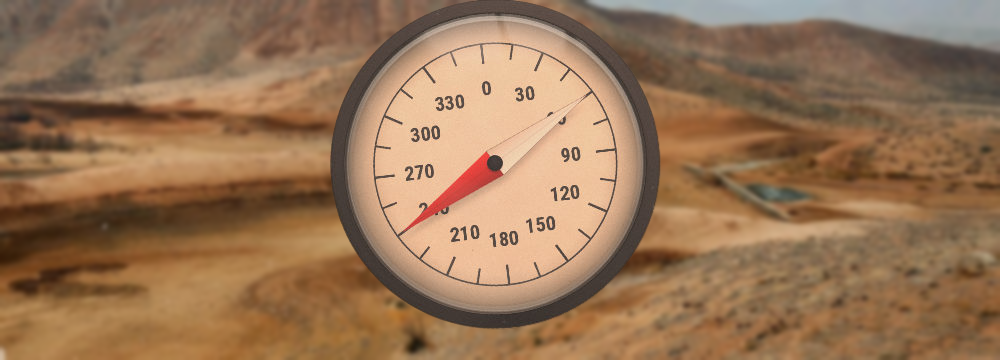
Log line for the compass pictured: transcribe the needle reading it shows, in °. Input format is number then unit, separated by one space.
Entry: 240 °
